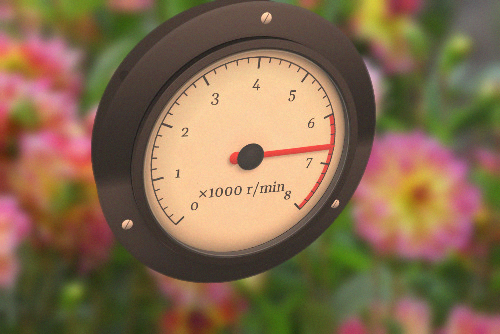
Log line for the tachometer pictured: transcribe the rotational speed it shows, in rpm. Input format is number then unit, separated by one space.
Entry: 6600 rpm
